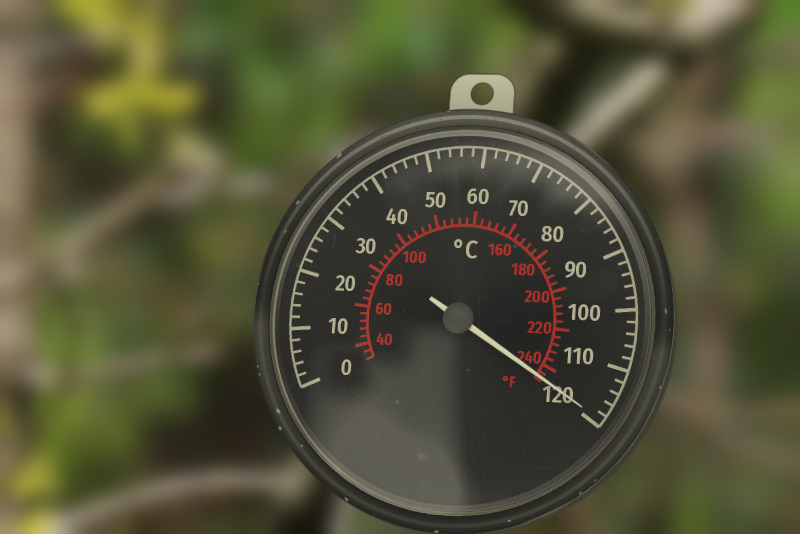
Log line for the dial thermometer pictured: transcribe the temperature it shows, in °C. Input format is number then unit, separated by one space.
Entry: 119 °C
